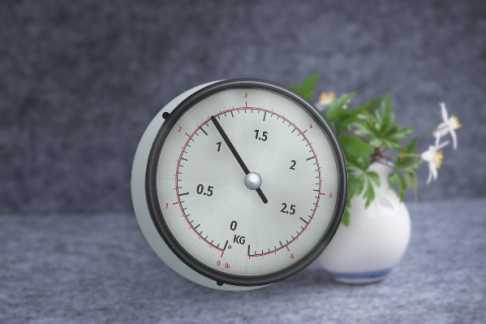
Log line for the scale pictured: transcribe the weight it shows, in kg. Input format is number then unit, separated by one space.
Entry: 1.1 kg
